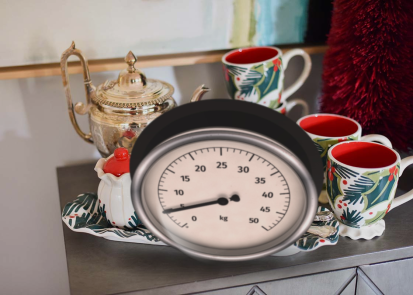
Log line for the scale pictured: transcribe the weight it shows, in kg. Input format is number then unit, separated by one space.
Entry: 5 kg
